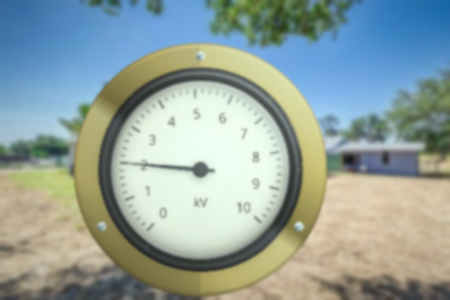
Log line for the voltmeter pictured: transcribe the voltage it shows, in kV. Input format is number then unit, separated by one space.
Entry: 2 kV
